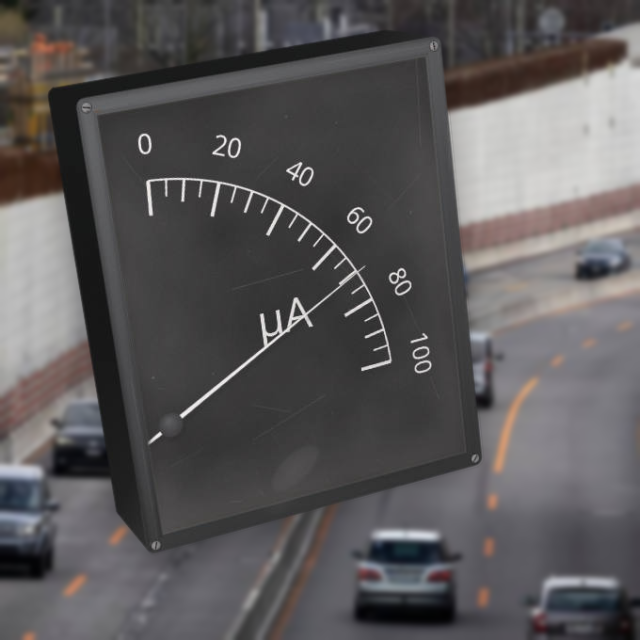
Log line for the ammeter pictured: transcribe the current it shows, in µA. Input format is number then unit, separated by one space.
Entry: 70 µA
